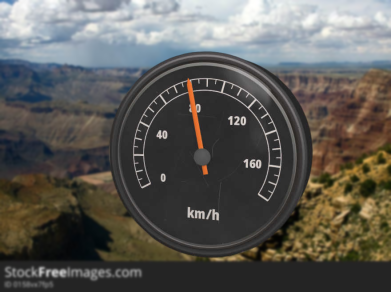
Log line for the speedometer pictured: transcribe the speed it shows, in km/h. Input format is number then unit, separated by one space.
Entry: 80 km/h
